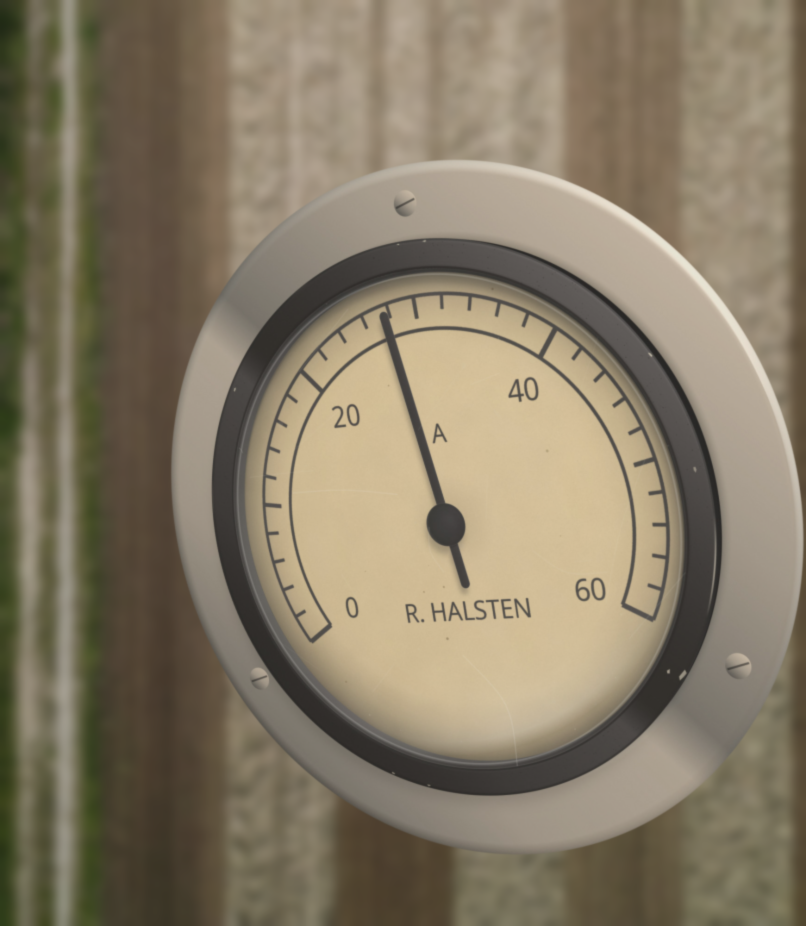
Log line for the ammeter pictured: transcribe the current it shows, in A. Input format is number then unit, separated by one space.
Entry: 28 A
